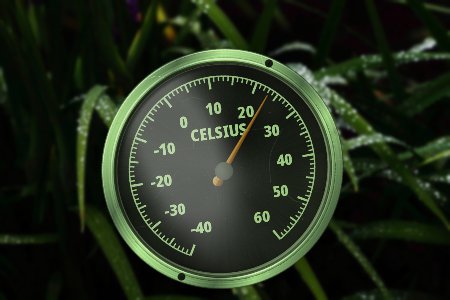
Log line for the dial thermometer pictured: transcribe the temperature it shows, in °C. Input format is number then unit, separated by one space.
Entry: 23 °C
